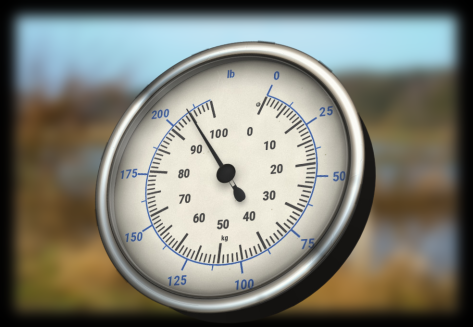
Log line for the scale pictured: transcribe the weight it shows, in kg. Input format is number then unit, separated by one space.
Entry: 95 kg
